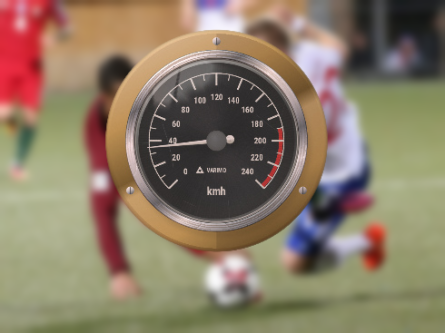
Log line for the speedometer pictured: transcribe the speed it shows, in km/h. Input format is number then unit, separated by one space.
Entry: 35 km/h
